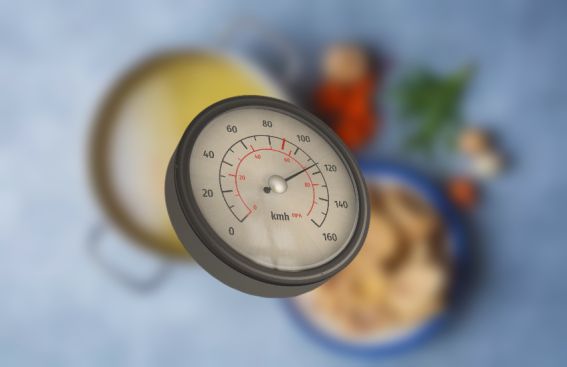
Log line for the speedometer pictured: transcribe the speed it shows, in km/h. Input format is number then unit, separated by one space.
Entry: 115 km/h
